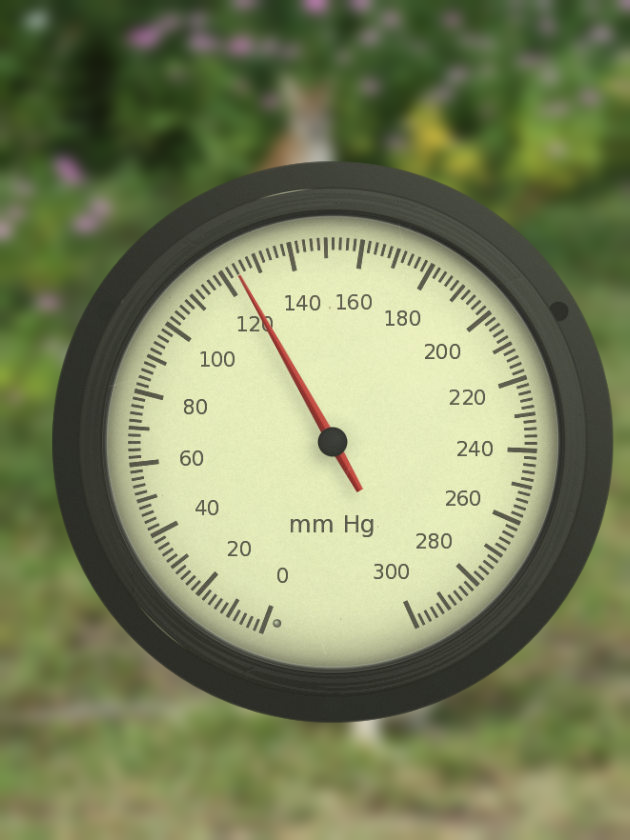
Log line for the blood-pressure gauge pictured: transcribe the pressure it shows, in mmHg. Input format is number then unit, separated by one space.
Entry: 124 mmHg
